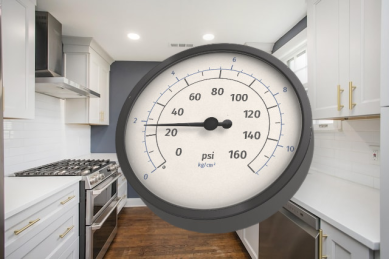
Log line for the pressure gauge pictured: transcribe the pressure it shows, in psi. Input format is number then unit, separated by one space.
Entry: 25 psi
